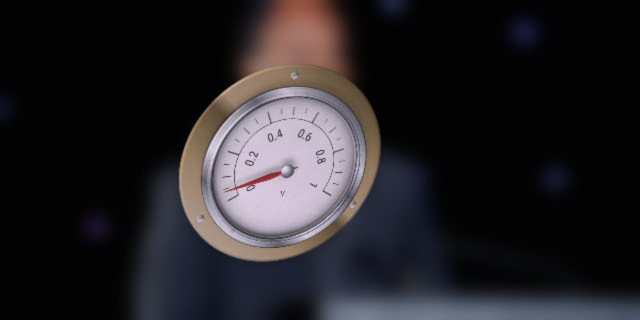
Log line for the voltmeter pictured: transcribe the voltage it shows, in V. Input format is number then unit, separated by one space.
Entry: 0.05 V
